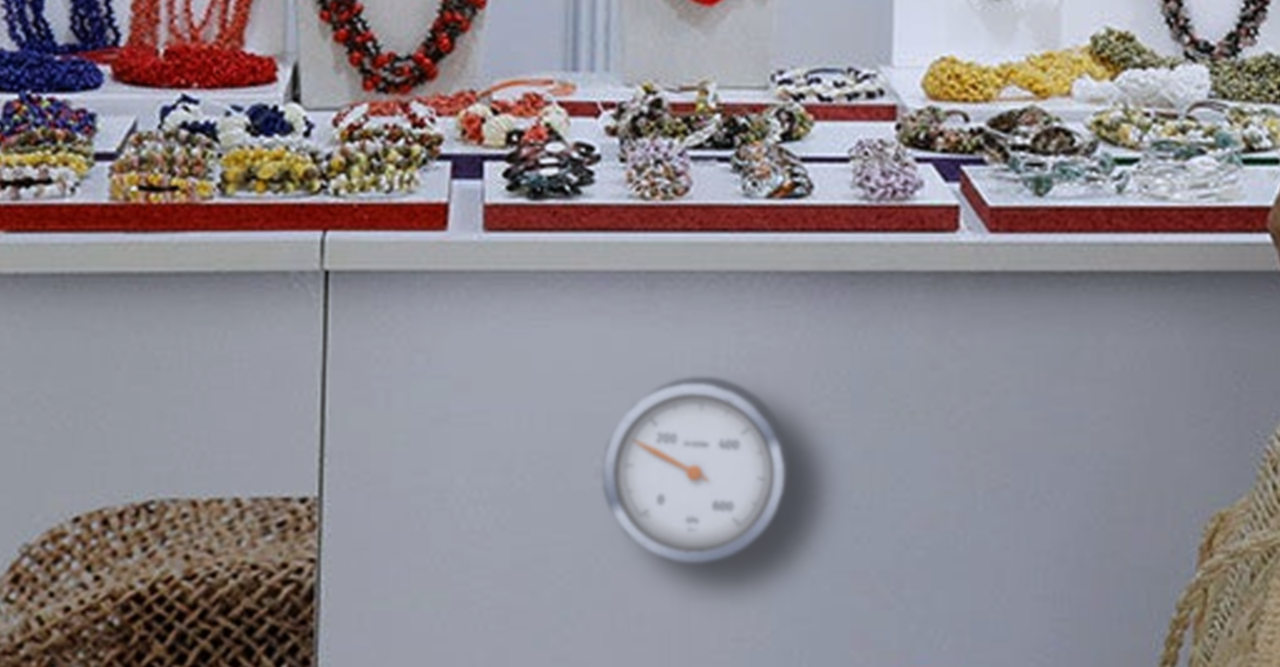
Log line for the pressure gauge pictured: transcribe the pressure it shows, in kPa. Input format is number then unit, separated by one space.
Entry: 150 kPa
